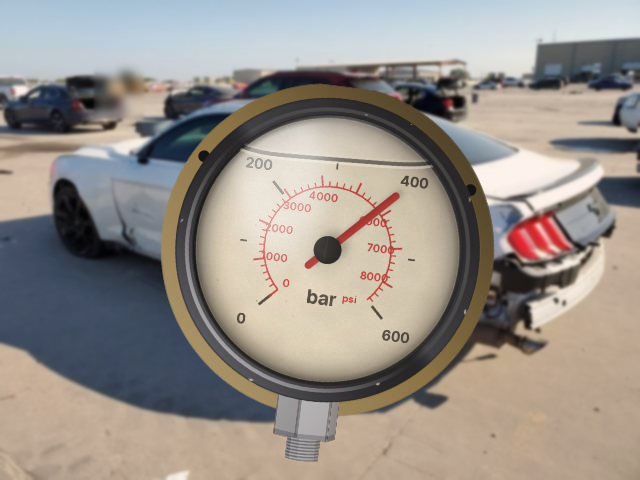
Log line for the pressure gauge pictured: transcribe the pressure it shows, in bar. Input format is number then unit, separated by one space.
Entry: 400 bar
